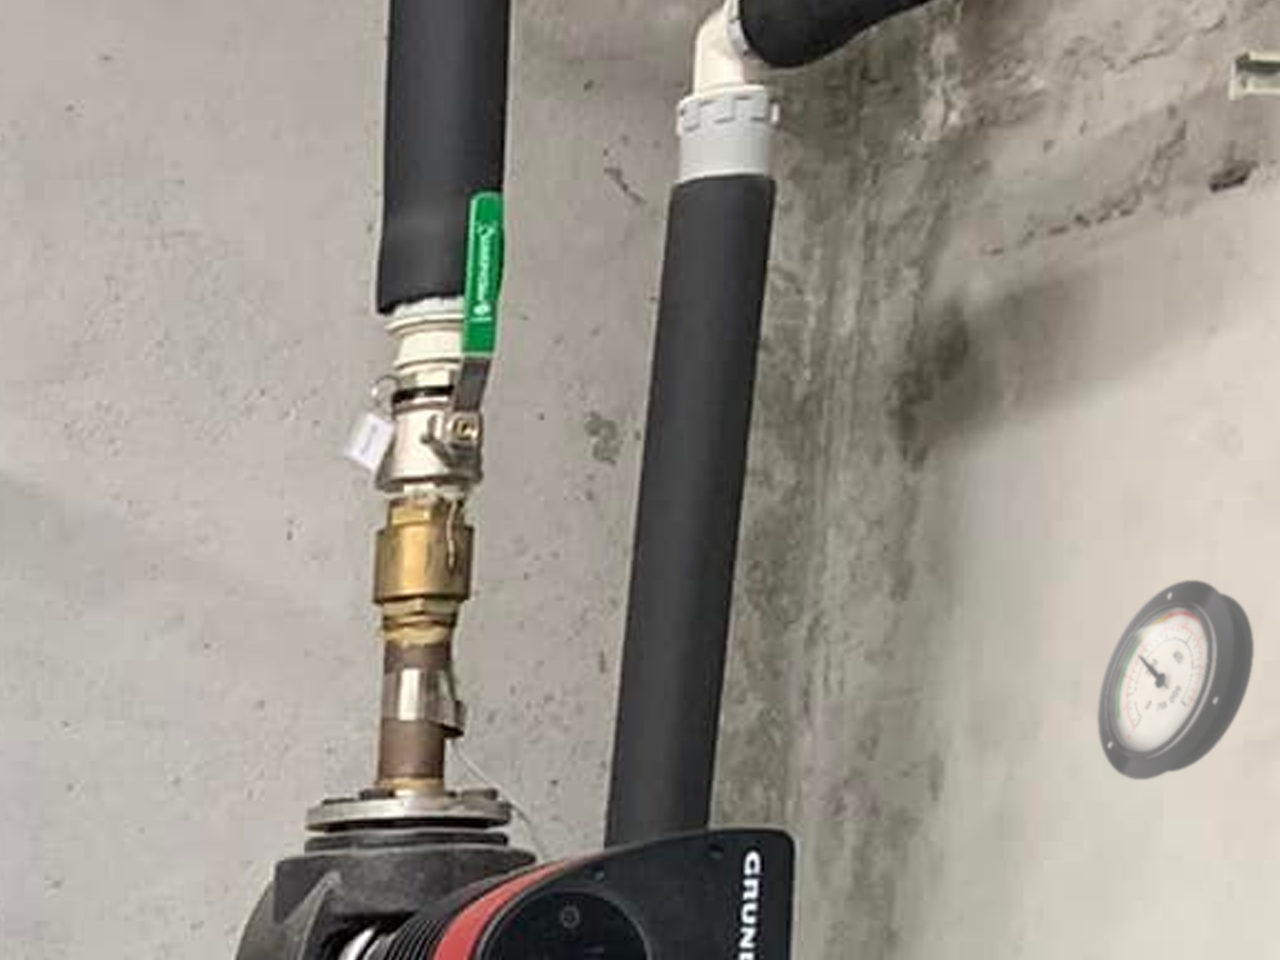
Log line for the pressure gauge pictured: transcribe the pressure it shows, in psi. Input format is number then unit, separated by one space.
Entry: 200 psi
